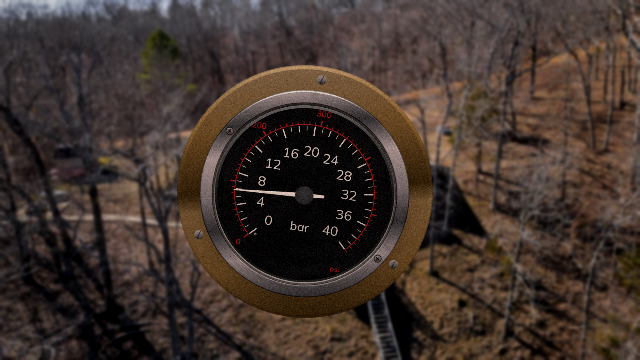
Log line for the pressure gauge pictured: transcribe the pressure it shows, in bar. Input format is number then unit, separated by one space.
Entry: 6 bar
